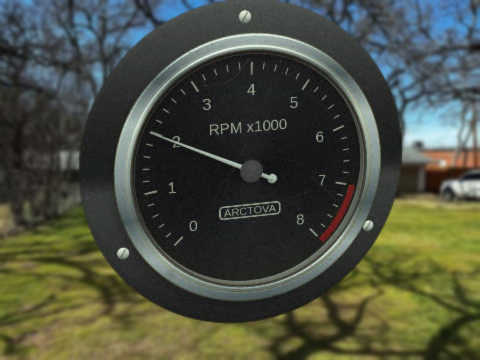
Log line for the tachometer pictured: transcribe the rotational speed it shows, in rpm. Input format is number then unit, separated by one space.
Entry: 2000 rpm
